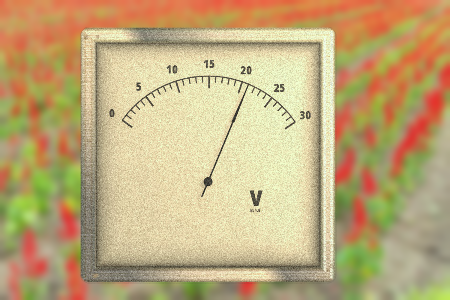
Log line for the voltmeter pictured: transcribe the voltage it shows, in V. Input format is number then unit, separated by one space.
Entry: 21 V
